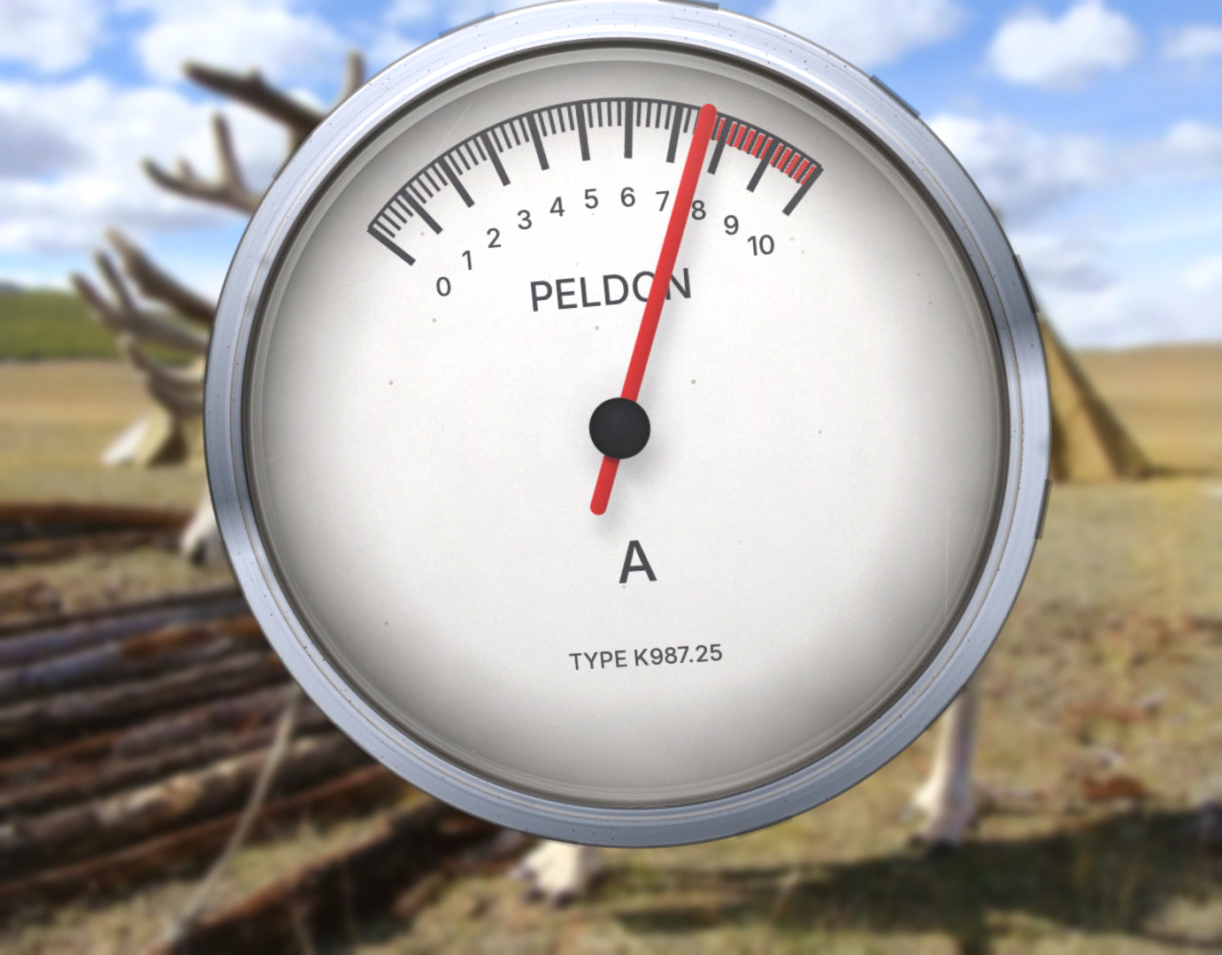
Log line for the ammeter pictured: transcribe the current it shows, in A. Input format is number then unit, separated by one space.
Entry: 7.6 A
